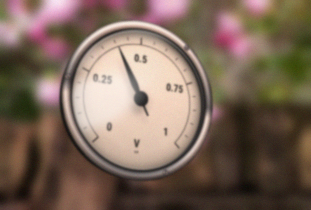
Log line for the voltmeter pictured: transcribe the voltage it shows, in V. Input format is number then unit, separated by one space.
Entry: 0.4 V
